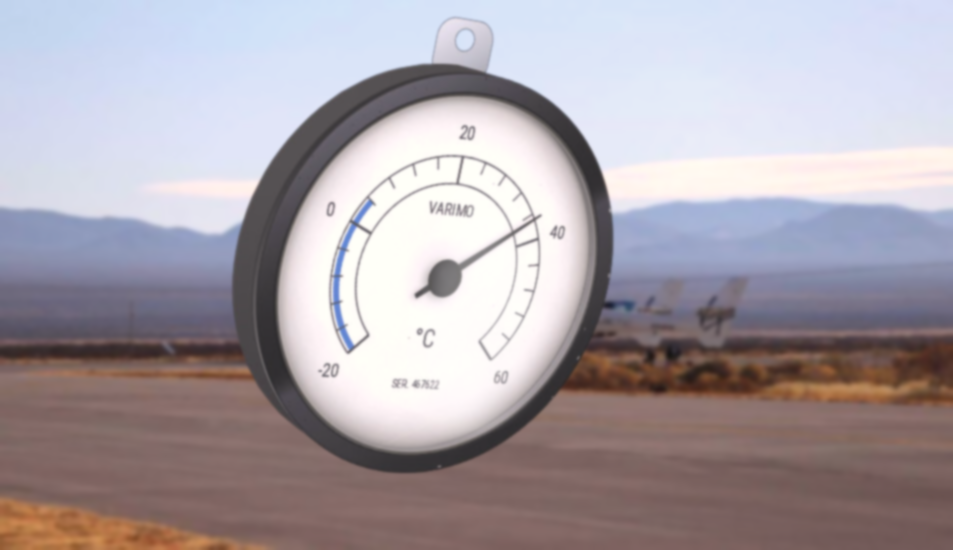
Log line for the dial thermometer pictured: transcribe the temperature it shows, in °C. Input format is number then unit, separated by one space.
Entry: 36 °C
